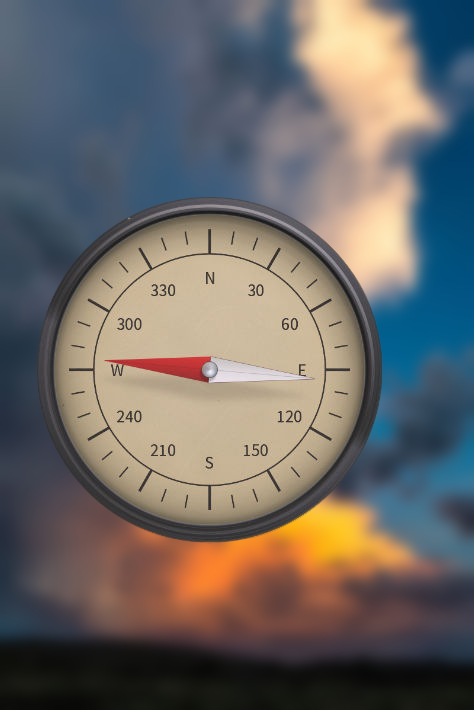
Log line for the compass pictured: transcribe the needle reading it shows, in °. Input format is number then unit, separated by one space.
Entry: 275 °
